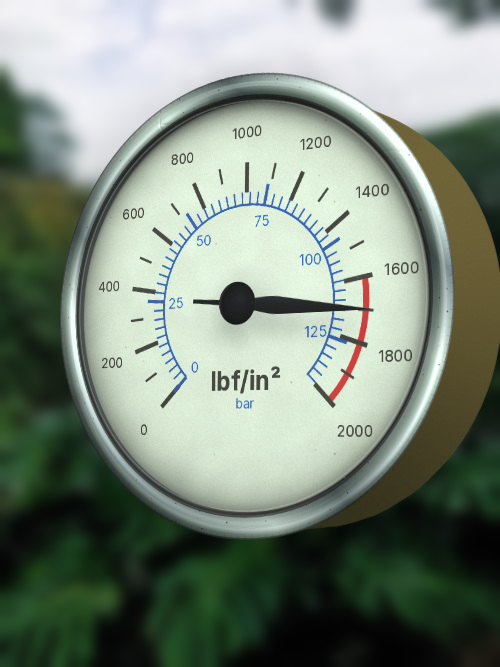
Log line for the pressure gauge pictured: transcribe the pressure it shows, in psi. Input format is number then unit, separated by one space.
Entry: 1700 psi
